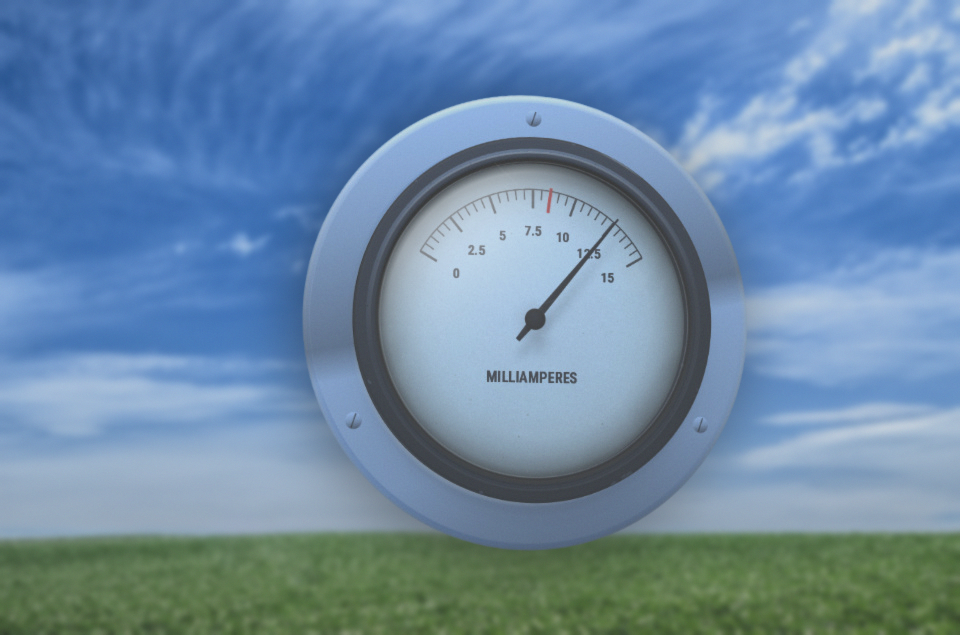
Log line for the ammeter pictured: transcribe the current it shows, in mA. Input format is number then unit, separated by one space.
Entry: 12.5 mA
